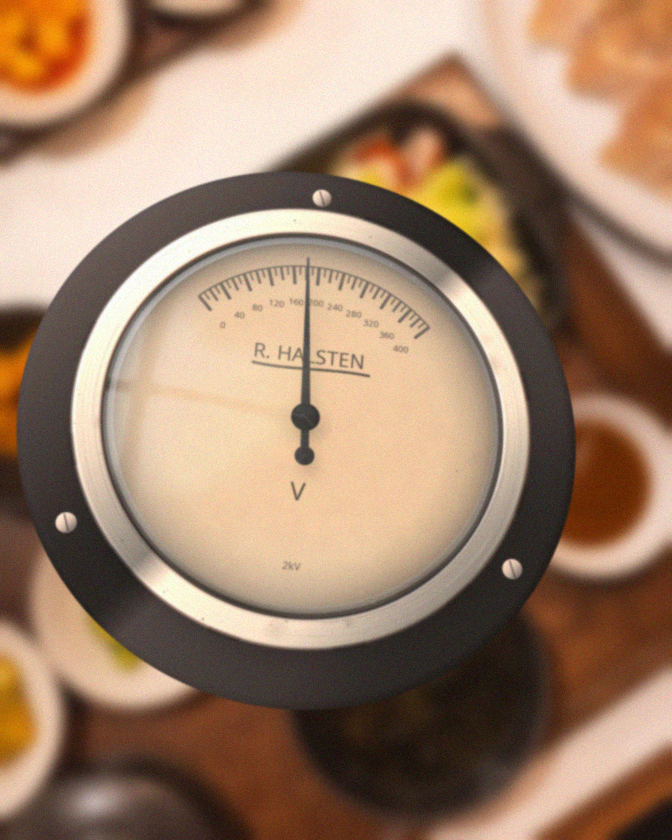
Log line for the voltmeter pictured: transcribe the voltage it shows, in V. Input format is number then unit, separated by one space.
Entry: 180 V
